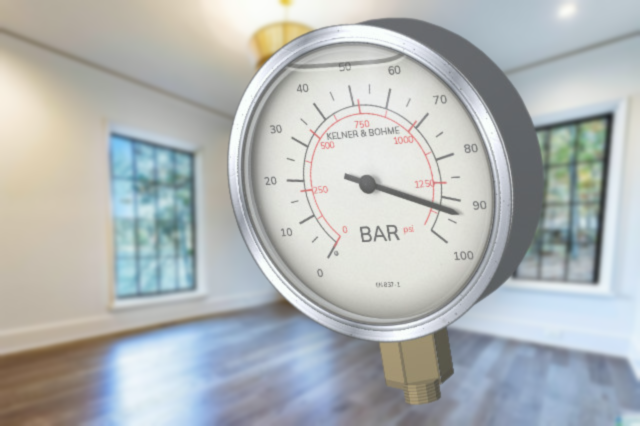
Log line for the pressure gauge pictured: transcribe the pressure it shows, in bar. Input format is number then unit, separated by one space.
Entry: 92.5 bar
